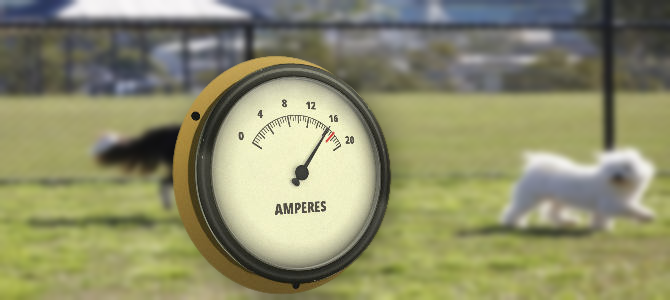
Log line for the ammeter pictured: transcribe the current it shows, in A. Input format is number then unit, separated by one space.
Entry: 16 A
